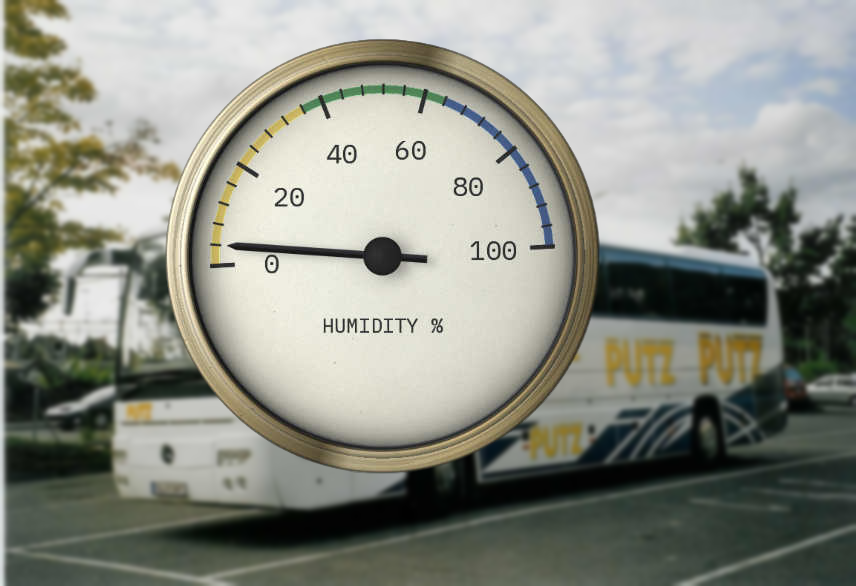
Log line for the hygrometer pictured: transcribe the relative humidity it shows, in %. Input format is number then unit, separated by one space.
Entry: 4 %
